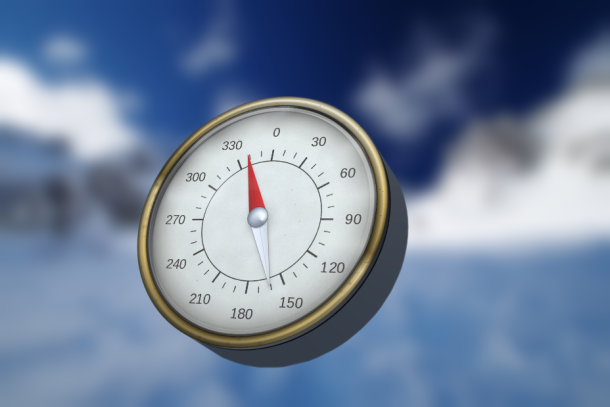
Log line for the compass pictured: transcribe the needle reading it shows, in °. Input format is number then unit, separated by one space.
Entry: 340 °
